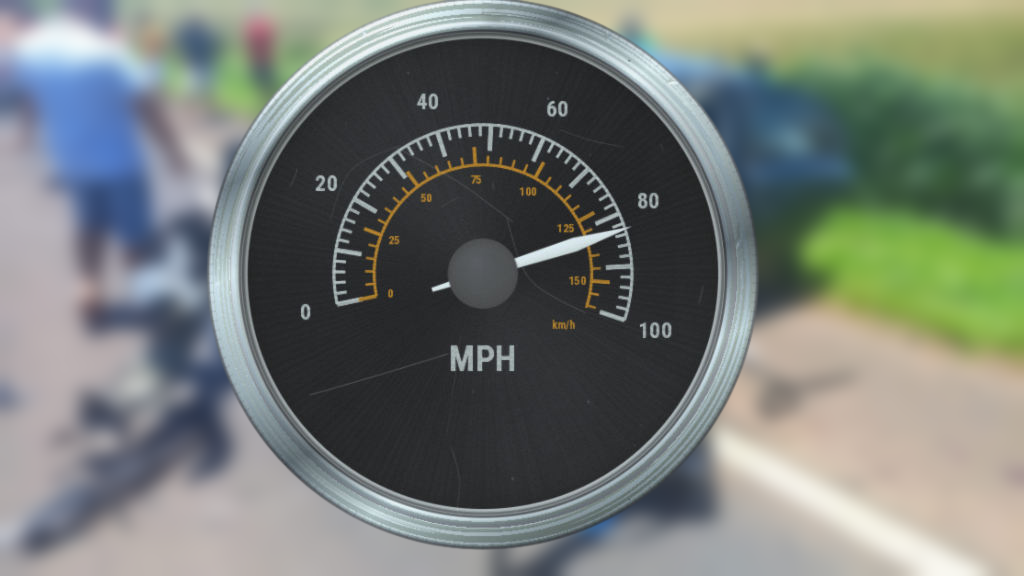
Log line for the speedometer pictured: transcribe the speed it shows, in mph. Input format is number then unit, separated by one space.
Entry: 83 mph
